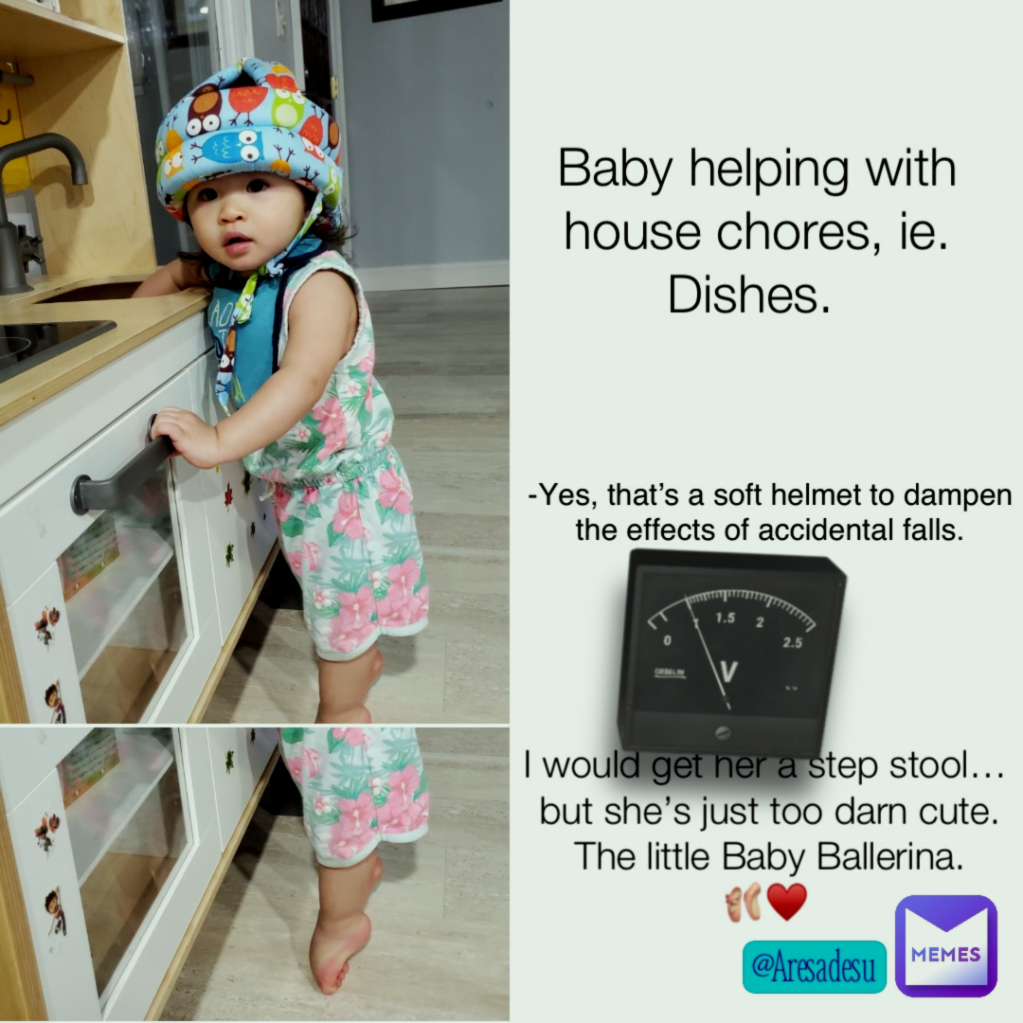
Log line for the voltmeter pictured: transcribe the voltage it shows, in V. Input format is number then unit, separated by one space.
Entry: 1 V
